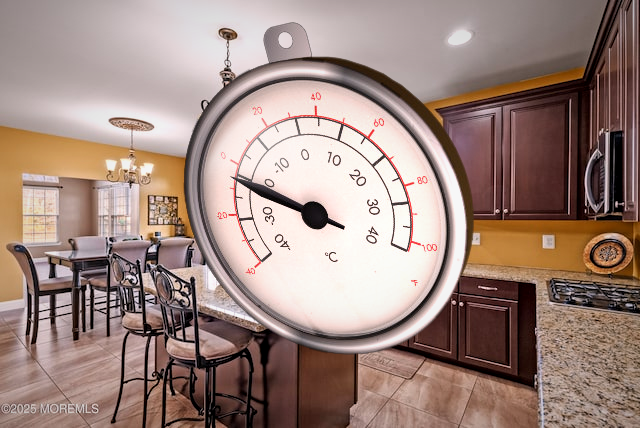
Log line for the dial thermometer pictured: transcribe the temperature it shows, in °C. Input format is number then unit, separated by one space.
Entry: -20 °C
